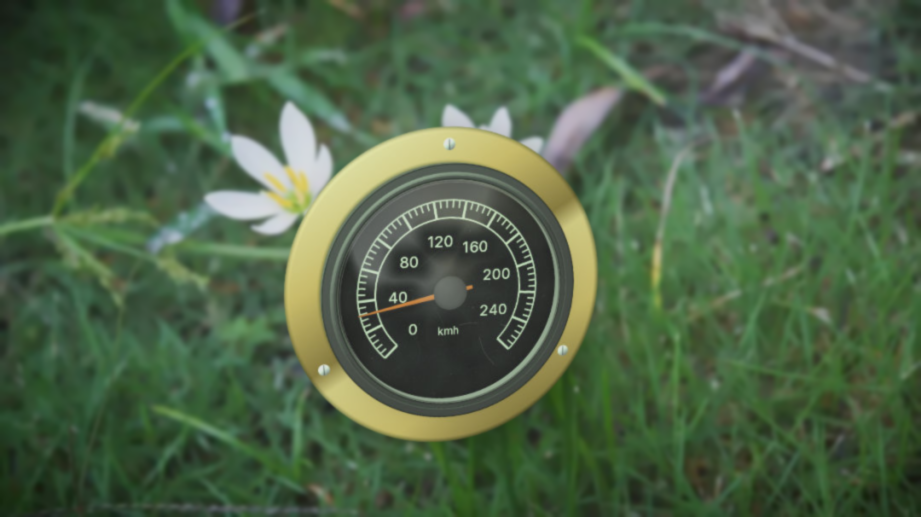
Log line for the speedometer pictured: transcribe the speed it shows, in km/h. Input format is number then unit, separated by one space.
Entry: 32 km/h
